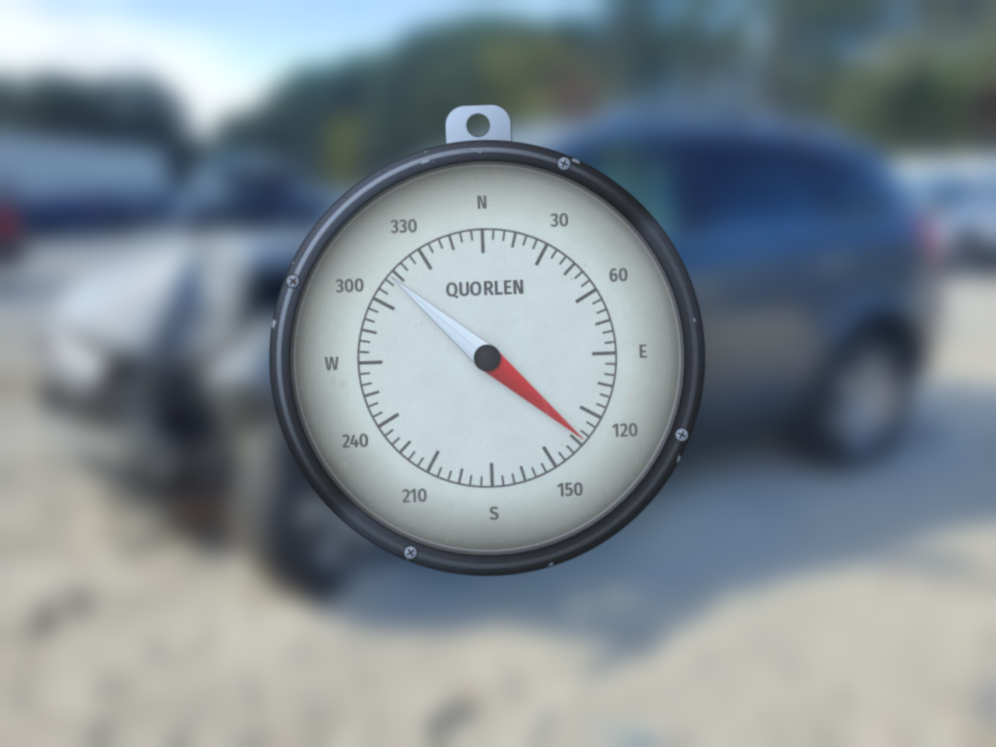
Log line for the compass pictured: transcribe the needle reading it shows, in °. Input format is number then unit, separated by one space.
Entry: 132.5 °
